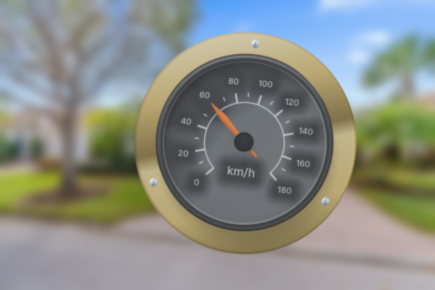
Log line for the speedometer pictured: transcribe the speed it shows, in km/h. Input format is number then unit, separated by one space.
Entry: 60 km/h
